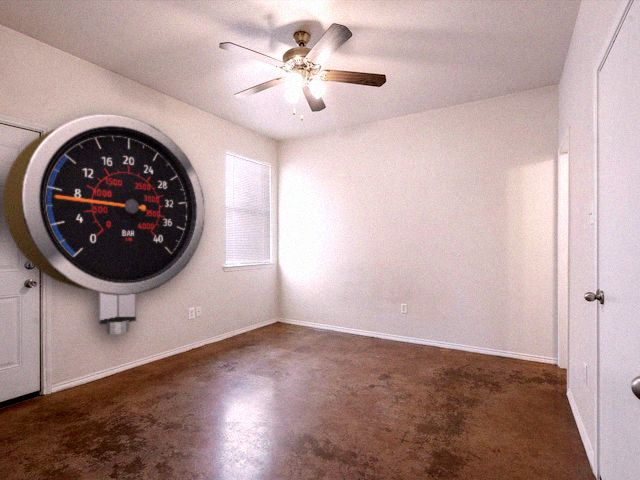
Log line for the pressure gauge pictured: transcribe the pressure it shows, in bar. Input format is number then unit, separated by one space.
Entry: 7 bar
